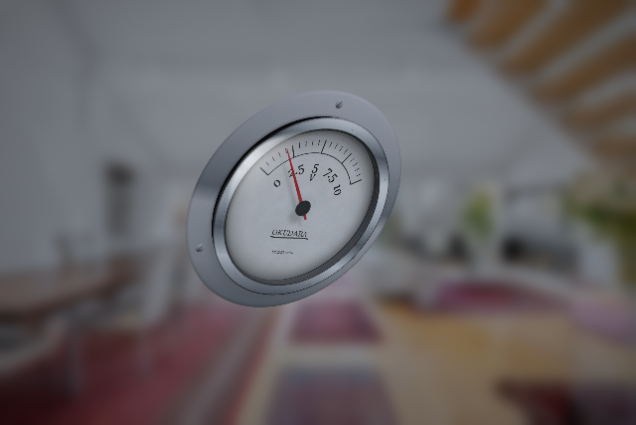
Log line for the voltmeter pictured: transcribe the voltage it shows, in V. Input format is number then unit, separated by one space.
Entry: 2 V
